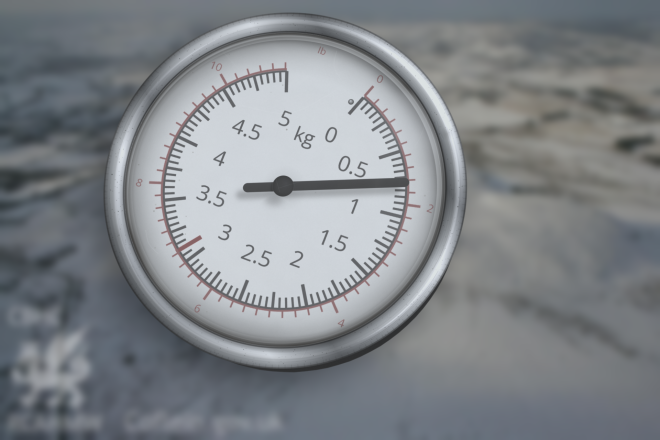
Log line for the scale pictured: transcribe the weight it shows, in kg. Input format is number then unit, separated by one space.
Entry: 0.75 kg
